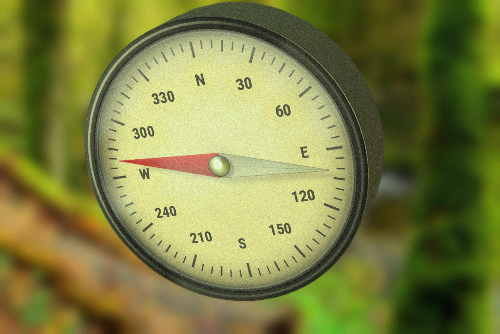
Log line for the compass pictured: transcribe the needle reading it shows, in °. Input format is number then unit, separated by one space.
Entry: 280 °
